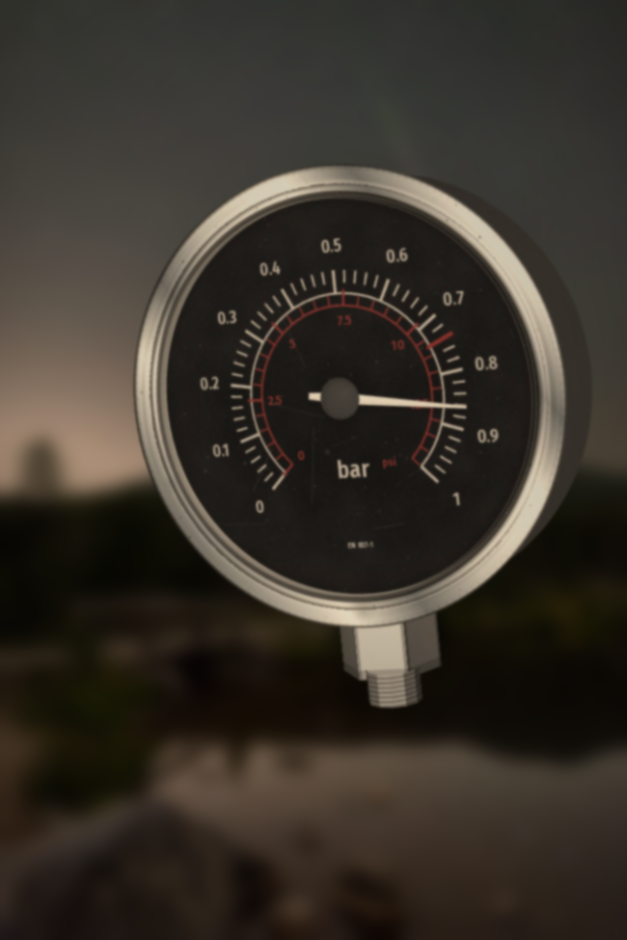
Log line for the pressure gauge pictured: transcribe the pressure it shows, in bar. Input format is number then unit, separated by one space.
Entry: 0.86 bar
